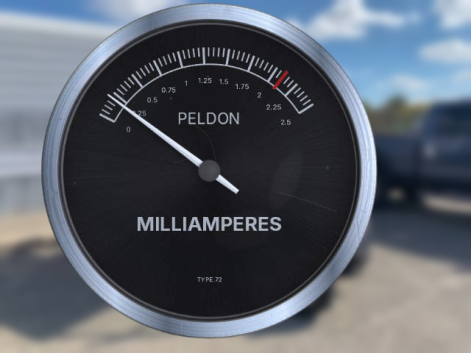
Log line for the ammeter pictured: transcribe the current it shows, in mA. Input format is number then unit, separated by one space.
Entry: 0.2 mA
